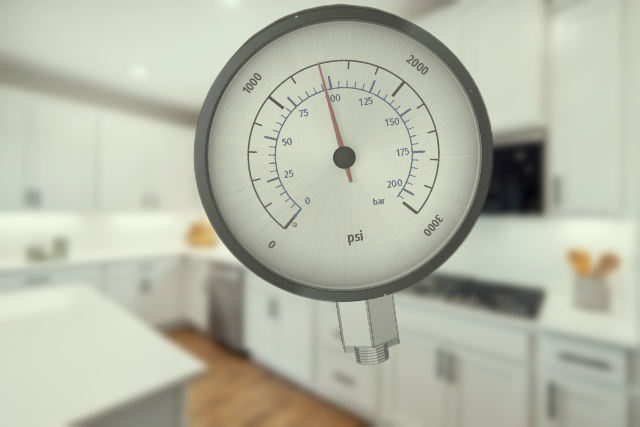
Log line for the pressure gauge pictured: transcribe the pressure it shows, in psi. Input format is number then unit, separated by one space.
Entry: 1400 psi
